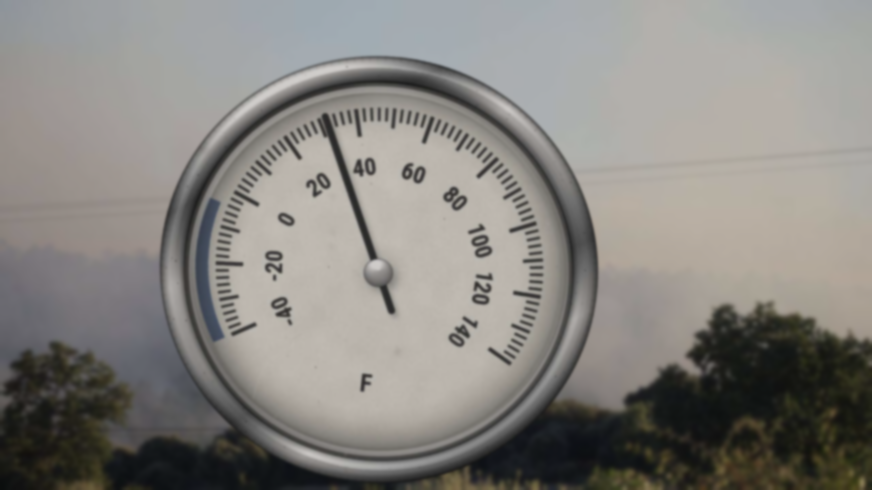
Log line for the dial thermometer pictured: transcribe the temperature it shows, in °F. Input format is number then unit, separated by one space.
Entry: 32 °F
